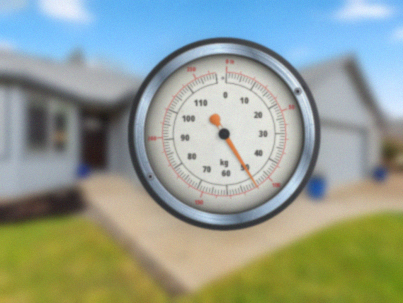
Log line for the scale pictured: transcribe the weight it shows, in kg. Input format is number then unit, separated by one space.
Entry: 50 kg
